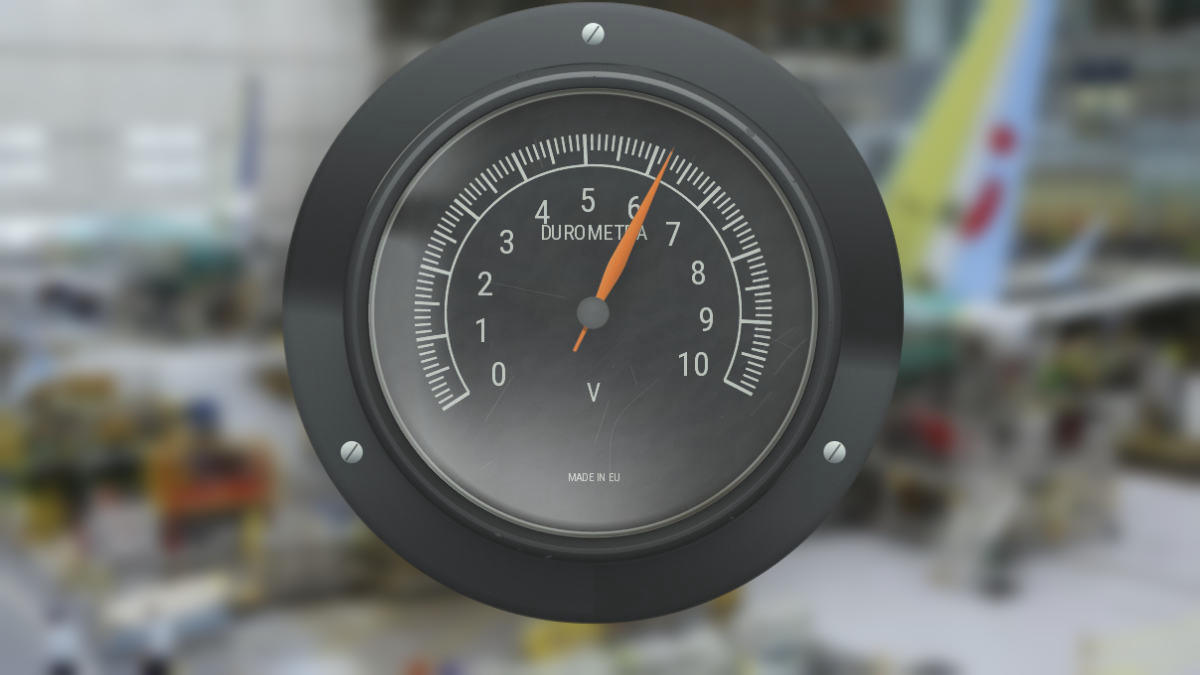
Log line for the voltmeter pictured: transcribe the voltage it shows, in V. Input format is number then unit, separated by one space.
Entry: 6.2 V
